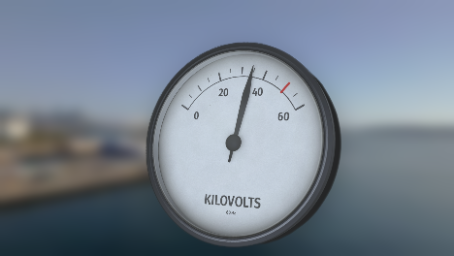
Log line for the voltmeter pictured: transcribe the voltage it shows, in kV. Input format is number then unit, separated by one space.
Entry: 35 kV
